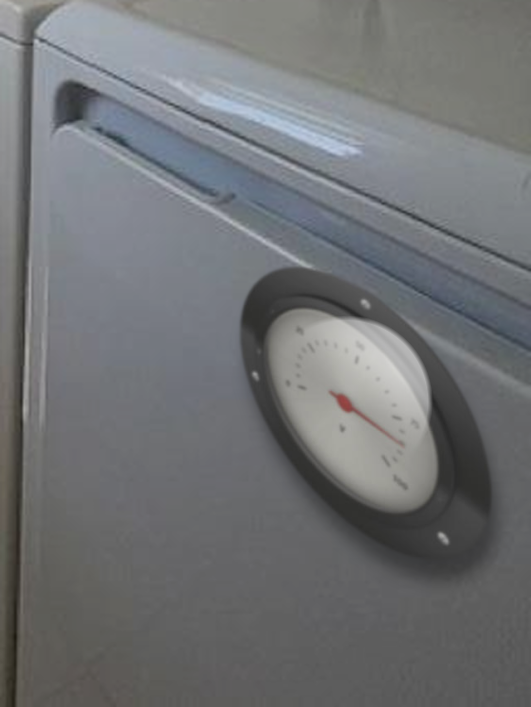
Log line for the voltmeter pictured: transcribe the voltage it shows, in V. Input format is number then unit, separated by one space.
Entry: 85 V
